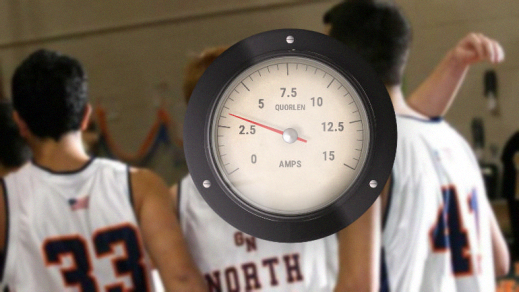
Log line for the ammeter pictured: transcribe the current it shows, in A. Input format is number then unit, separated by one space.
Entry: 3.25 A
